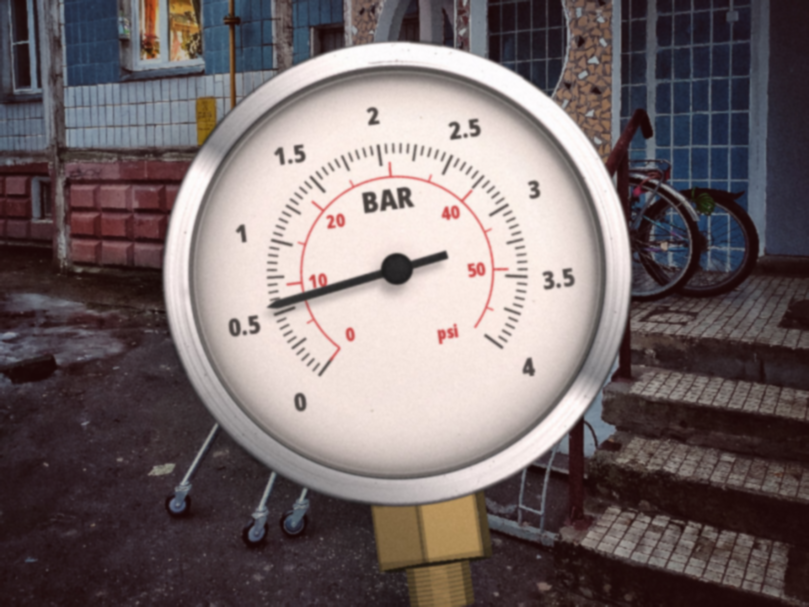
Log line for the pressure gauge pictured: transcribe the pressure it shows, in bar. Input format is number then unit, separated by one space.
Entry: 0.55 bar
